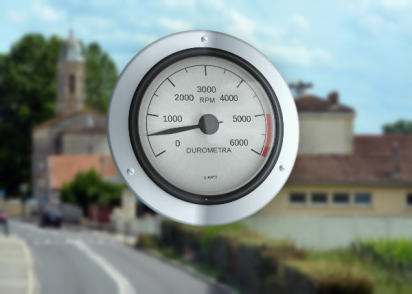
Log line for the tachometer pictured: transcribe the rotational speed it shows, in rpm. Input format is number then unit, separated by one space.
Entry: 500 rpm
